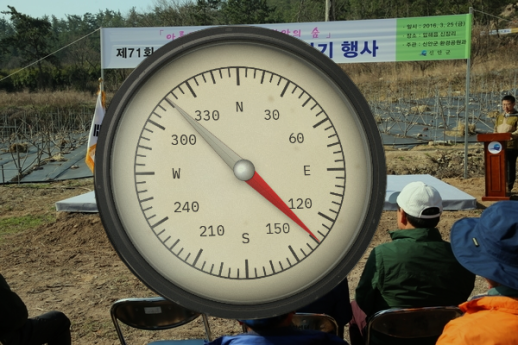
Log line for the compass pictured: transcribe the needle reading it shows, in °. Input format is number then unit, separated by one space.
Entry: 135 °
